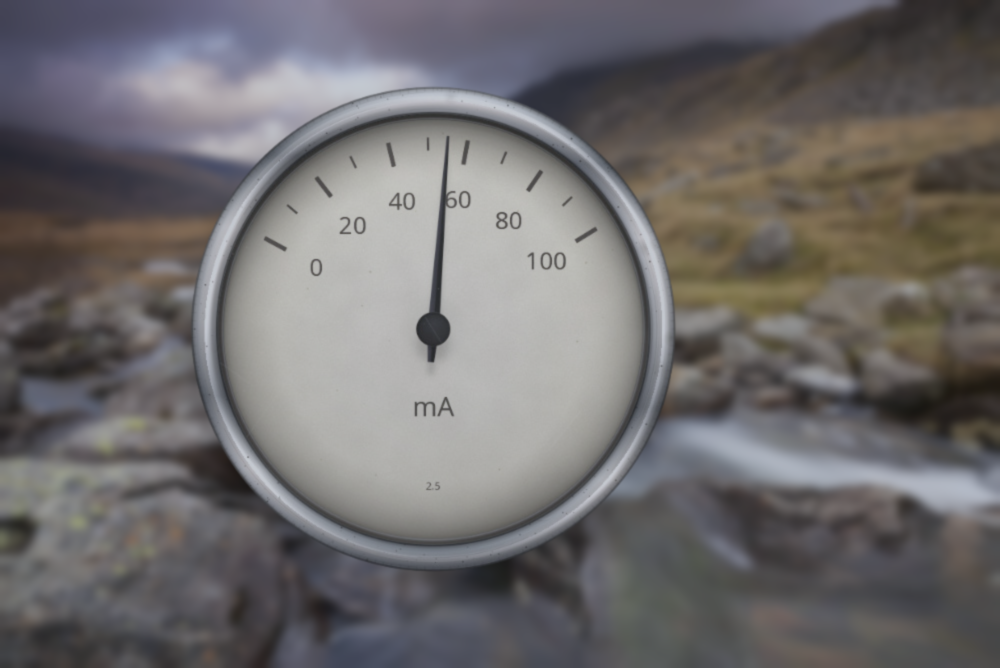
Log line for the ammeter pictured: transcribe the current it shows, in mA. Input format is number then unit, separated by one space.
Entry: 55 mA
